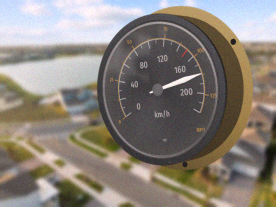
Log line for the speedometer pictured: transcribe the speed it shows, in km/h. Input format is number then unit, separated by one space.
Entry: 180 km/h
